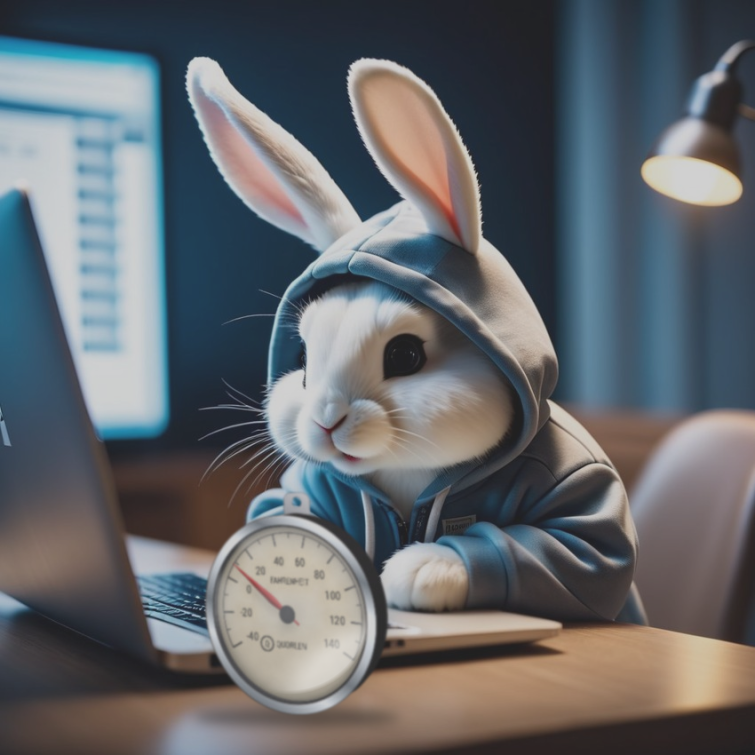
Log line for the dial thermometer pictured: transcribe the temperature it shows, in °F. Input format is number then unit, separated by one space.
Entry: 10 °F
